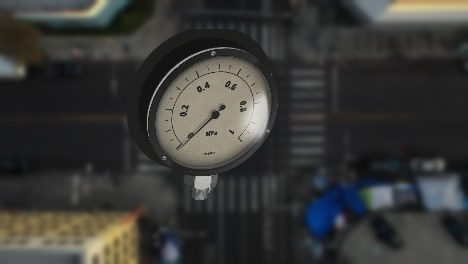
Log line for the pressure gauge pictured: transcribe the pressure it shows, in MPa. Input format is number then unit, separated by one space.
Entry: 0 MPa
